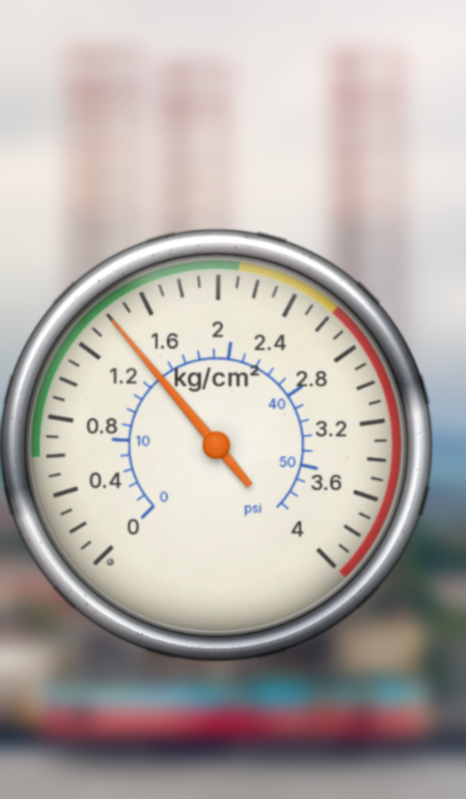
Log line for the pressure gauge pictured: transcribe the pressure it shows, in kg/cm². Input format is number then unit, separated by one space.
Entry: 1.4 kg/cm²
